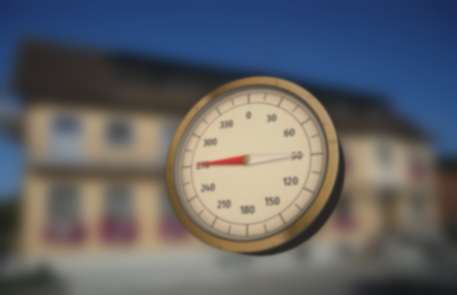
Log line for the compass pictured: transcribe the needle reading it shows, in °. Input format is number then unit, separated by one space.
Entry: 270 °
